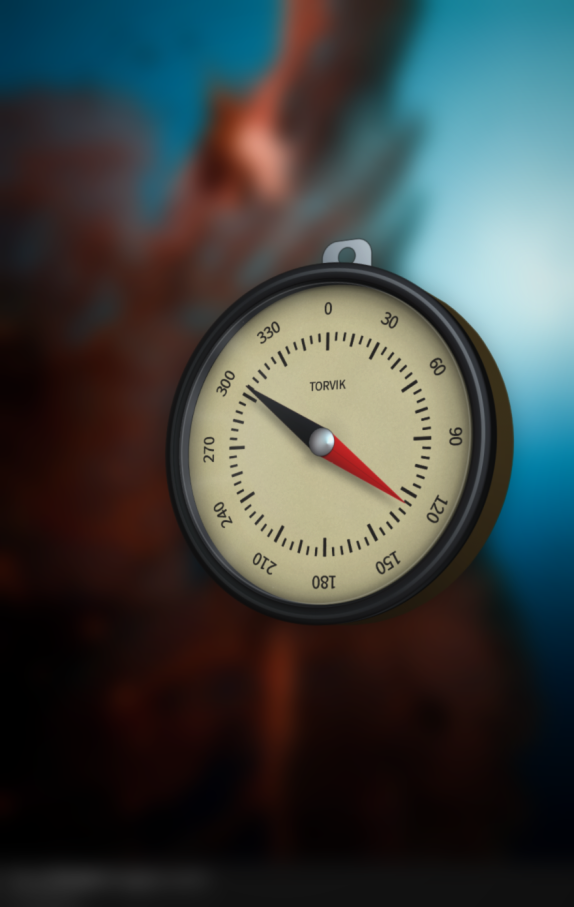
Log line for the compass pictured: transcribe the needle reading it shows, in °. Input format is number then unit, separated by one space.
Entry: 125 °
